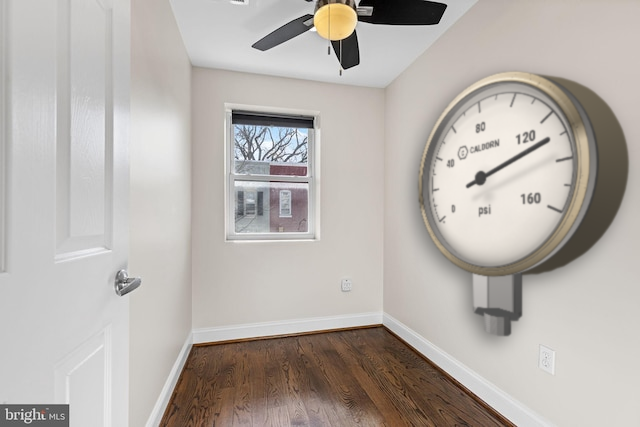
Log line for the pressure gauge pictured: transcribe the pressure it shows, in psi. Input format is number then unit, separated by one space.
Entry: 130 psi
